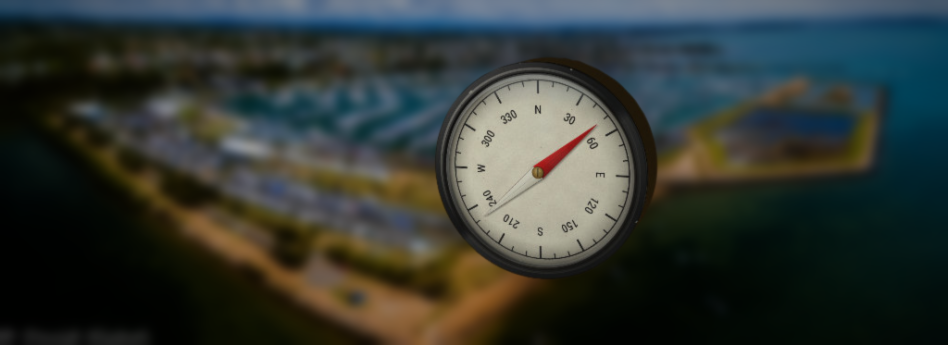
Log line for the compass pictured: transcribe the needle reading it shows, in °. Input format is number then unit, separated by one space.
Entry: 50 °
